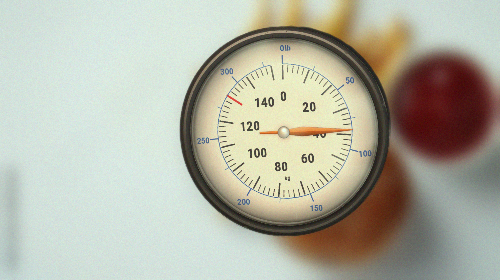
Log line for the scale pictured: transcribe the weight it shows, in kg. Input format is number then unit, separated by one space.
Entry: 38 kg
